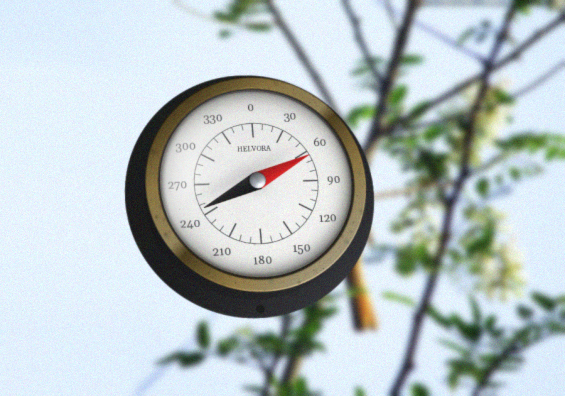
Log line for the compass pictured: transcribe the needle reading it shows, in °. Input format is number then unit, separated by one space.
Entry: 65 °
